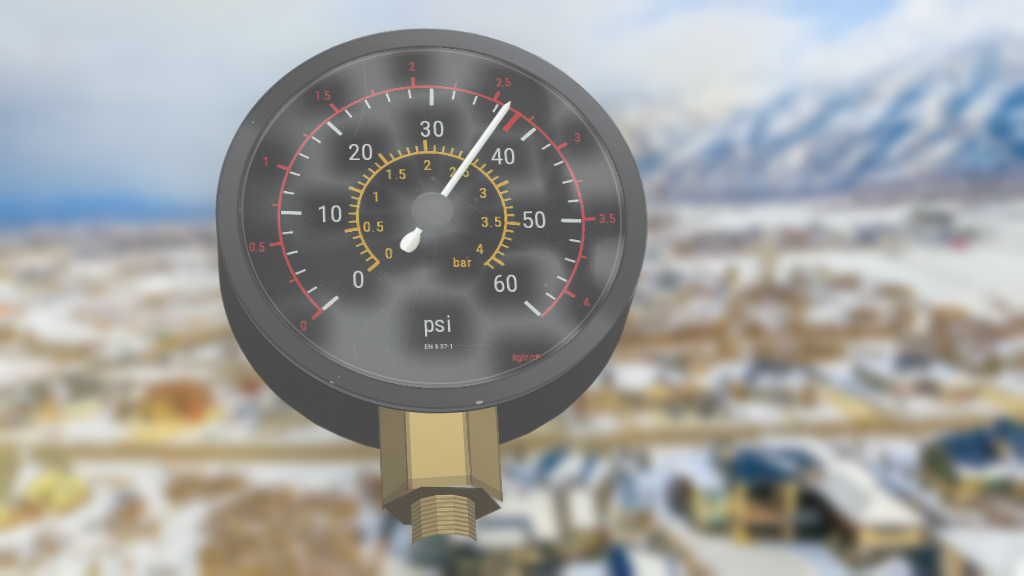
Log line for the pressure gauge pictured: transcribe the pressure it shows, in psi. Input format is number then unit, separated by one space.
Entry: 37 psi
